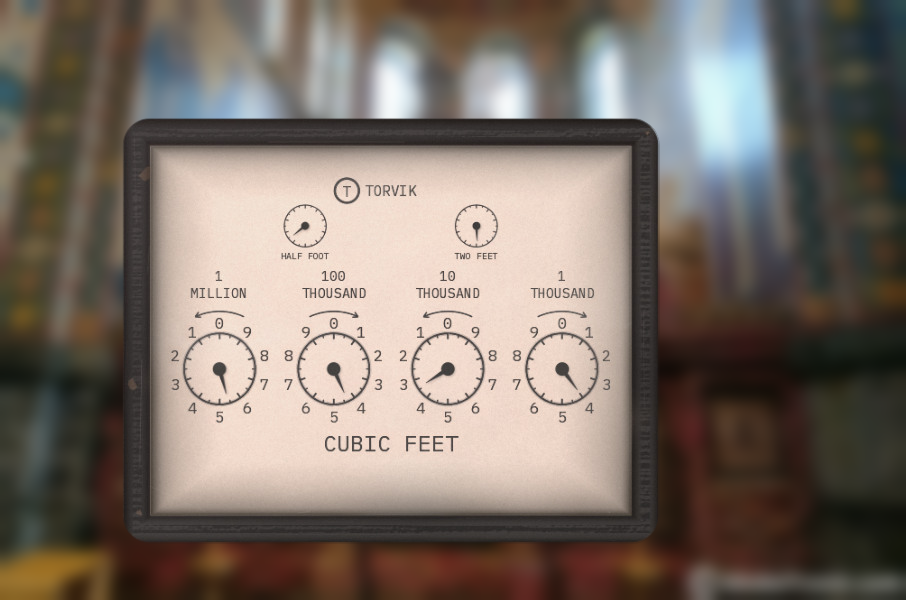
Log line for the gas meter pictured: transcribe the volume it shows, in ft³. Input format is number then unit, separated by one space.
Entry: 543400 ft³
